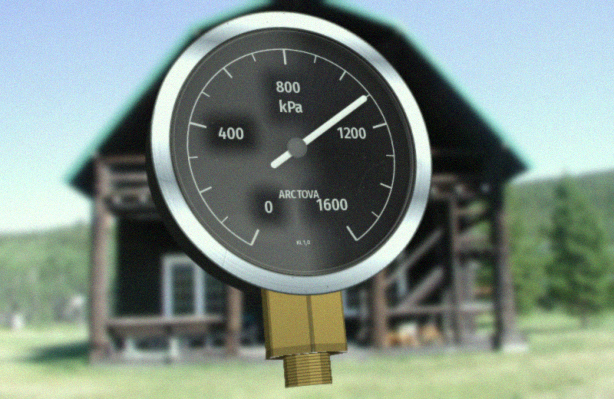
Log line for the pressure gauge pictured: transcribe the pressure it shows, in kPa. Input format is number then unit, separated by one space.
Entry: 1100 kPa
